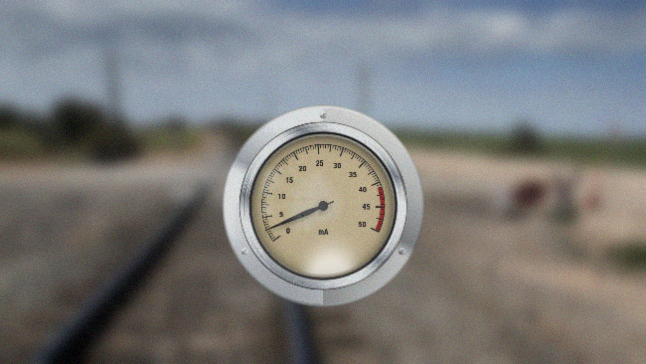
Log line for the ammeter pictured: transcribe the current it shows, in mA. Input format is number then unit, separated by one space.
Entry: 2.5 mA
